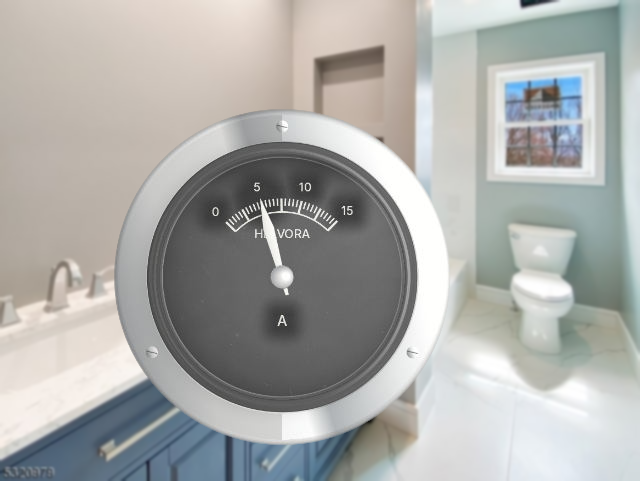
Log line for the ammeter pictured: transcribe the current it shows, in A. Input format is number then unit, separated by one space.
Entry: 5 A
